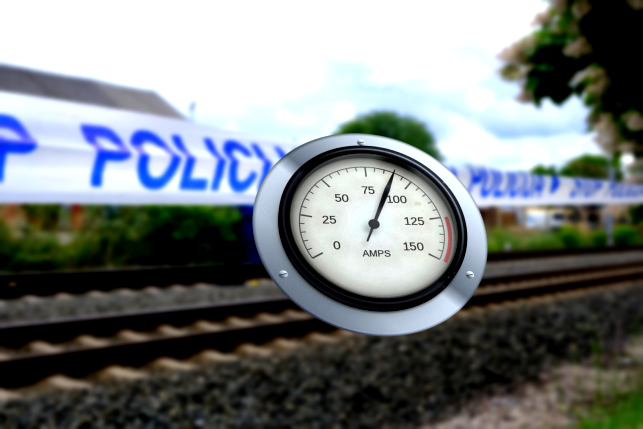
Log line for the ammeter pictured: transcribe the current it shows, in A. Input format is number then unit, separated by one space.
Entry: 90 A
